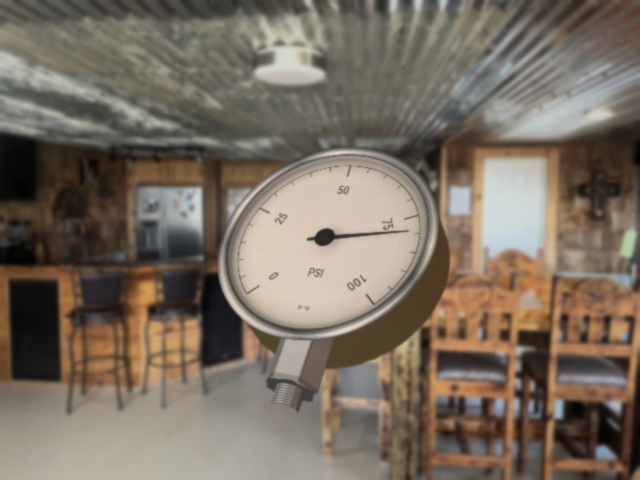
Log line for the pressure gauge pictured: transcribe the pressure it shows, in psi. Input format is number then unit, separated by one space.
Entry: 80 psi
